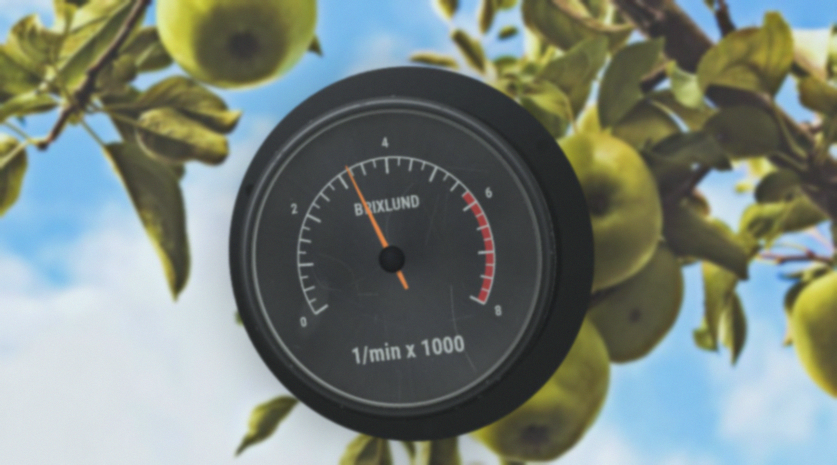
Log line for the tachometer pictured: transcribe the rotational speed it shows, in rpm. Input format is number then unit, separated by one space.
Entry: 3250 rpm
